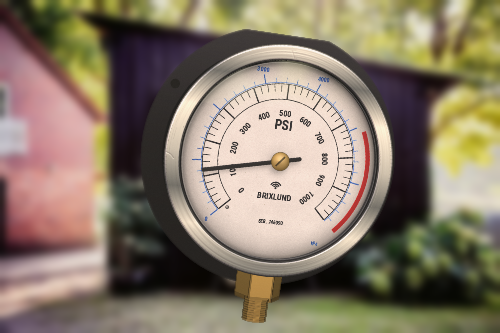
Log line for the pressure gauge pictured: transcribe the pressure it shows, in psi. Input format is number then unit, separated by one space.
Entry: 120 psi
